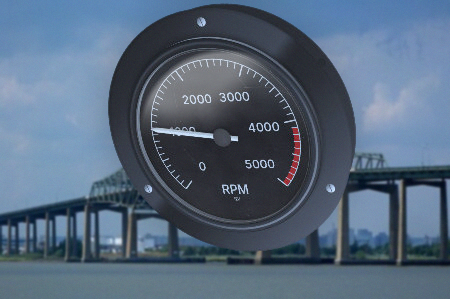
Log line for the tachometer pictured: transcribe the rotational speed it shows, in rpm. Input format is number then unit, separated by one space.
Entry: 1000 rpm
